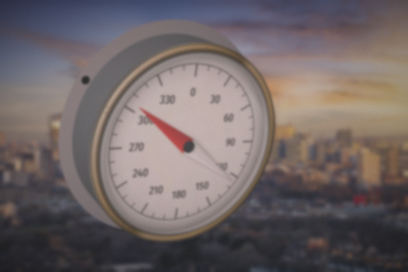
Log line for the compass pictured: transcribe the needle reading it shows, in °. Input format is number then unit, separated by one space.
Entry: 305 °
